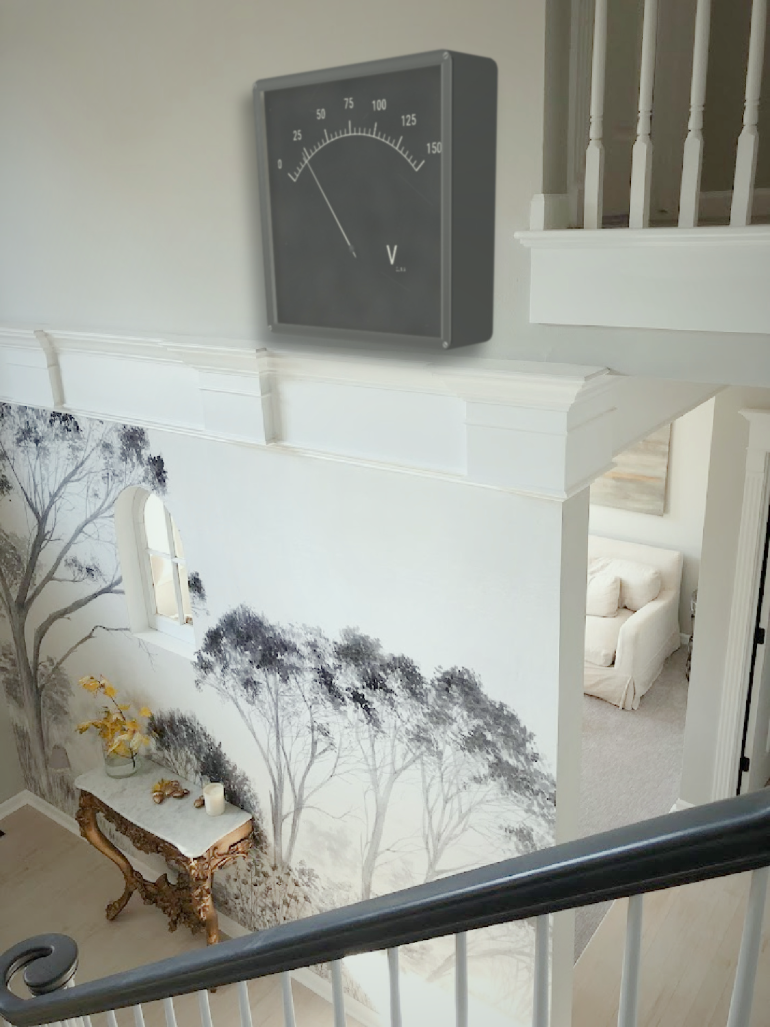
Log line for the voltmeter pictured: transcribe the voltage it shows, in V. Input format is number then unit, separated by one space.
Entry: 25 V
